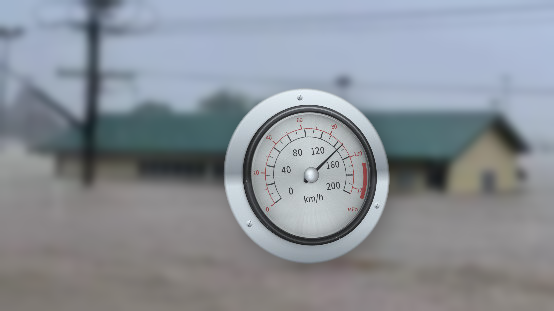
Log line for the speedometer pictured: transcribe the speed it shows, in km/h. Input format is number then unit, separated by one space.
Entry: 145 km/h
